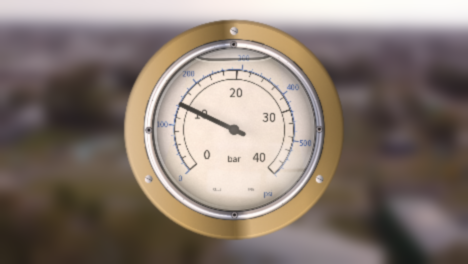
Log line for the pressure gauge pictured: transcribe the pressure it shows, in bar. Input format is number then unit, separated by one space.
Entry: 10 bar
